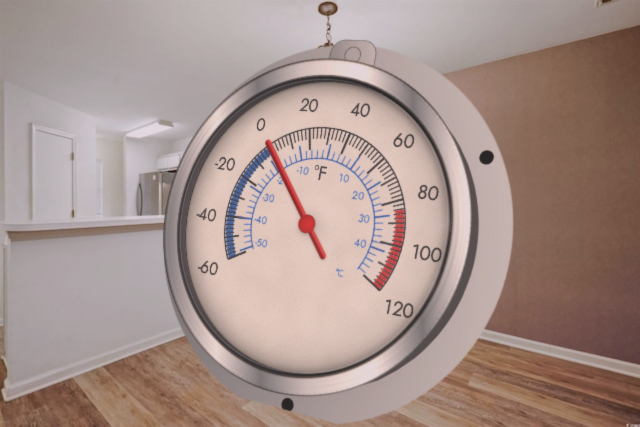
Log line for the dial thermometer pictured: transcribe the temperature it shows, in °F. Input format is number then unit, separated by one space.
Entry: 0 °F
